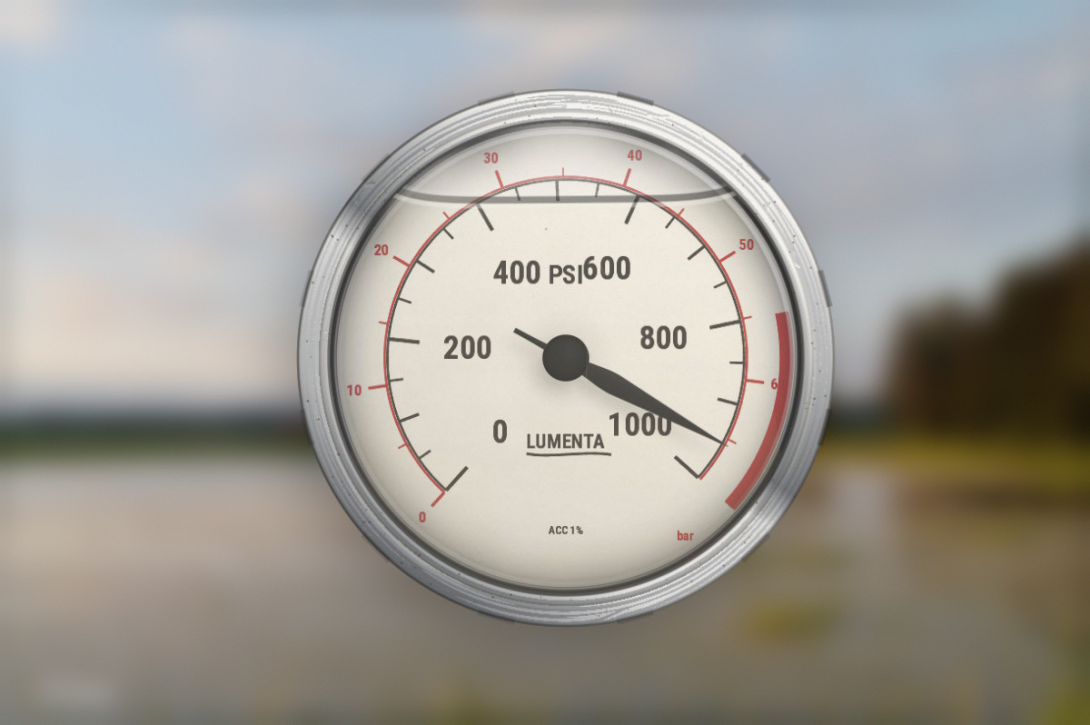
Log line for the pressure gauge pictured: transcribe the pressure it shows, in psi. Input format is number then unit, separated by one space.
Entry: 950 psi
